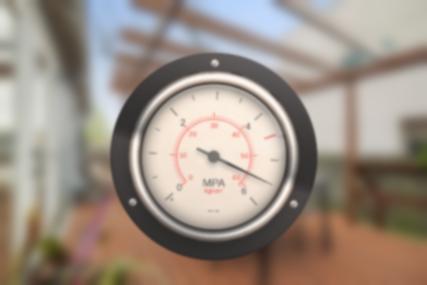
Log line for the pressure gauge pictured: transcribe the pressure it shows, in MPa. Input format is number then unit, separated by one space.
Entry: 5.5 MPa
